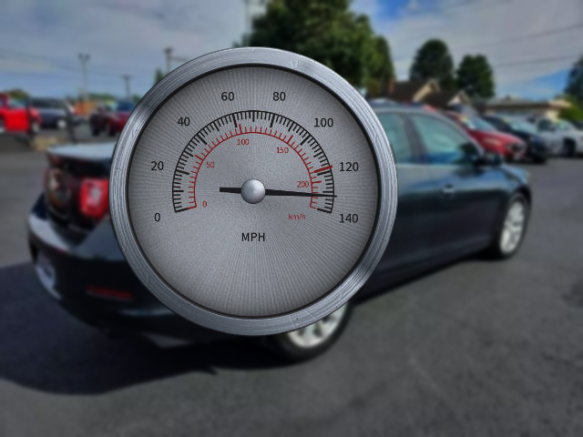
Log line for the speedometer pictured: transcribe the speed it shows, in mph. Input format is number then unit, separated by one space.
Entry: 132 mph
